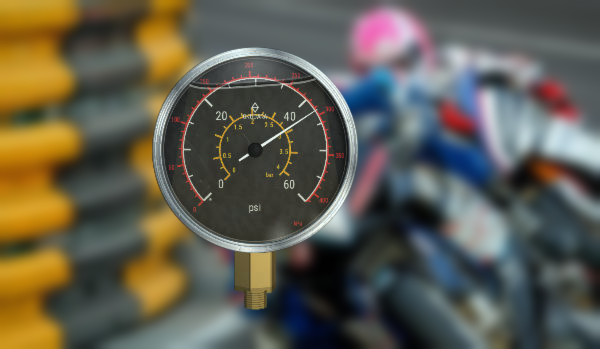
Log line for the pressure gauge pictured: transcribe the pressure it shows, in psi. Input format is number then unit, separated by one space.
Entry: 42.5 psi
